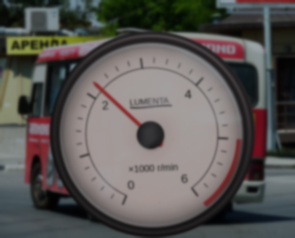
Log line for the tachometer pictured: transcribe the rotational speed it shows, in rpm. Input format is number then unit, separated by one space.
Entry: 2200 rpm
